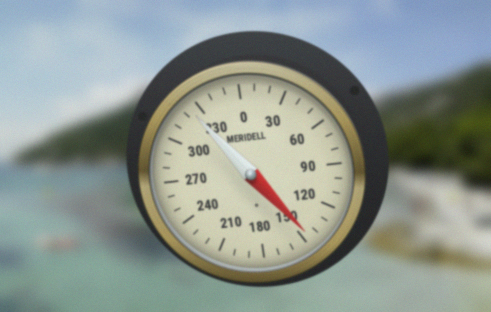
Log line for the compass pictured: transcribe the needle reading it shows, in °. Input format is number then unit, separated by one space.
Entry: 145 °
